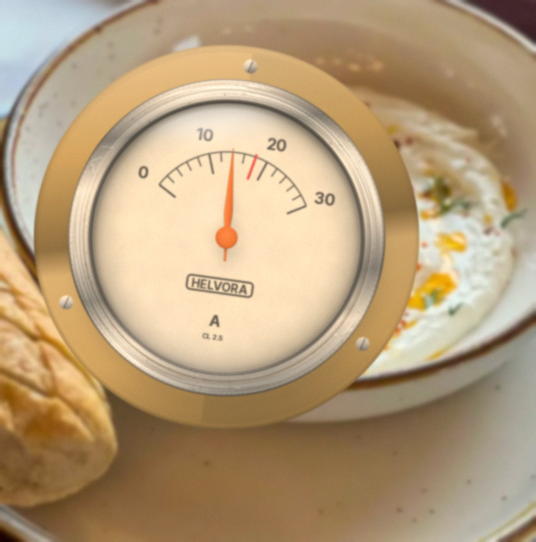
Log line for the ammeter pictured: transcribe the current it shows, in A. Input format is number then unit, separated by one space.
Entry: 14 A
